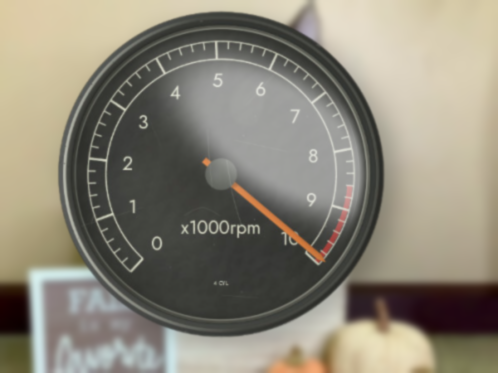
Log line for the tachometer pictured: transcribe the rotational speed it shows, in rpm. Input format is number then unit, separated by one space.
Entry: 9900 rpm
